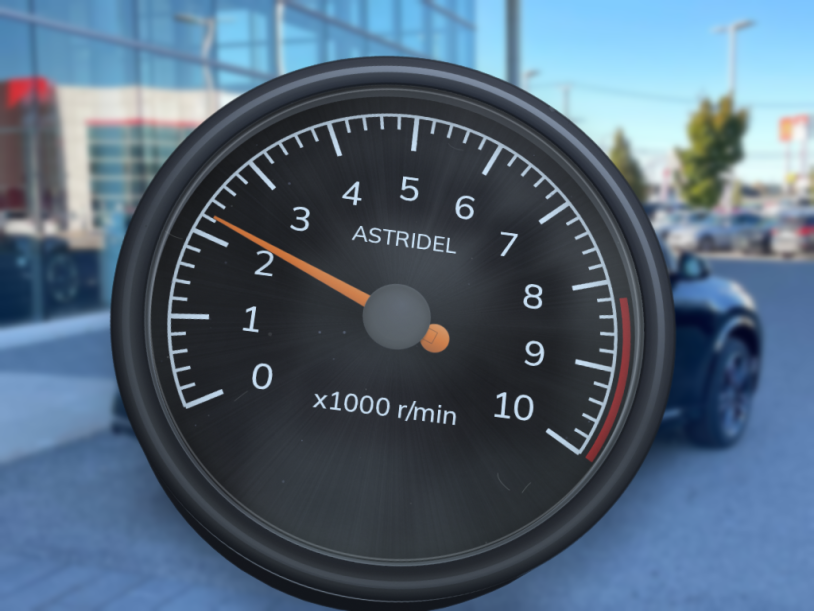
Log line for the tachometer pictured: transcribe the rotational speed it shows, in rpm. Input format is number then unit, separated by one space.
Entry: 2200 rpm
